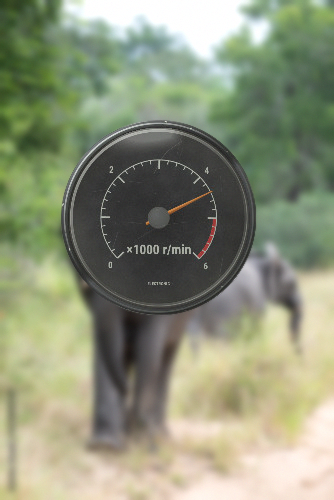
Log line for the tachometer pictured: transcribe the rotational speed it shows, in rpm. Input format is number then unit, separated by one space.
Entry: 4400 rpm
